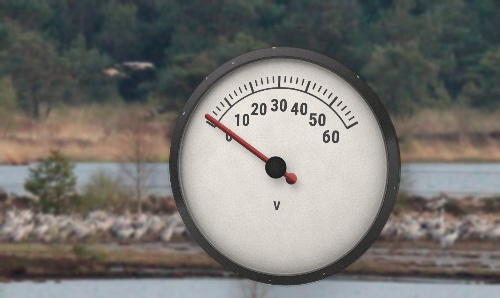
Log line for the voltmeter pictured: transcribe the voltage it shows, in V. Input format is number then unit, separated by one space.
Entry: 2 V
